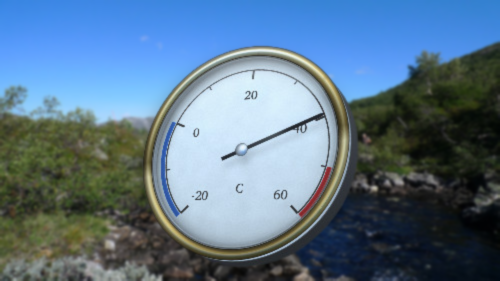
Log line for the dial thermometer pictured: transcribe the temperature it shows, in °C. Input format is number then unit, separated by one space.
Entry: 40 °C
